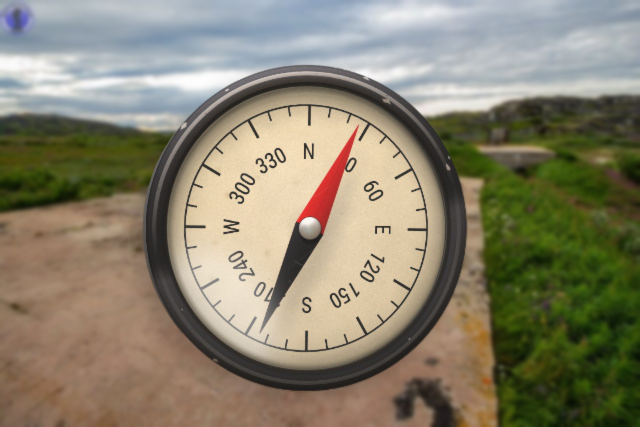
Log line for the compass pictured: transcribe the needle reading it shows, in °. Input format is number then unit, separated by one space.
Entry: 25 °
